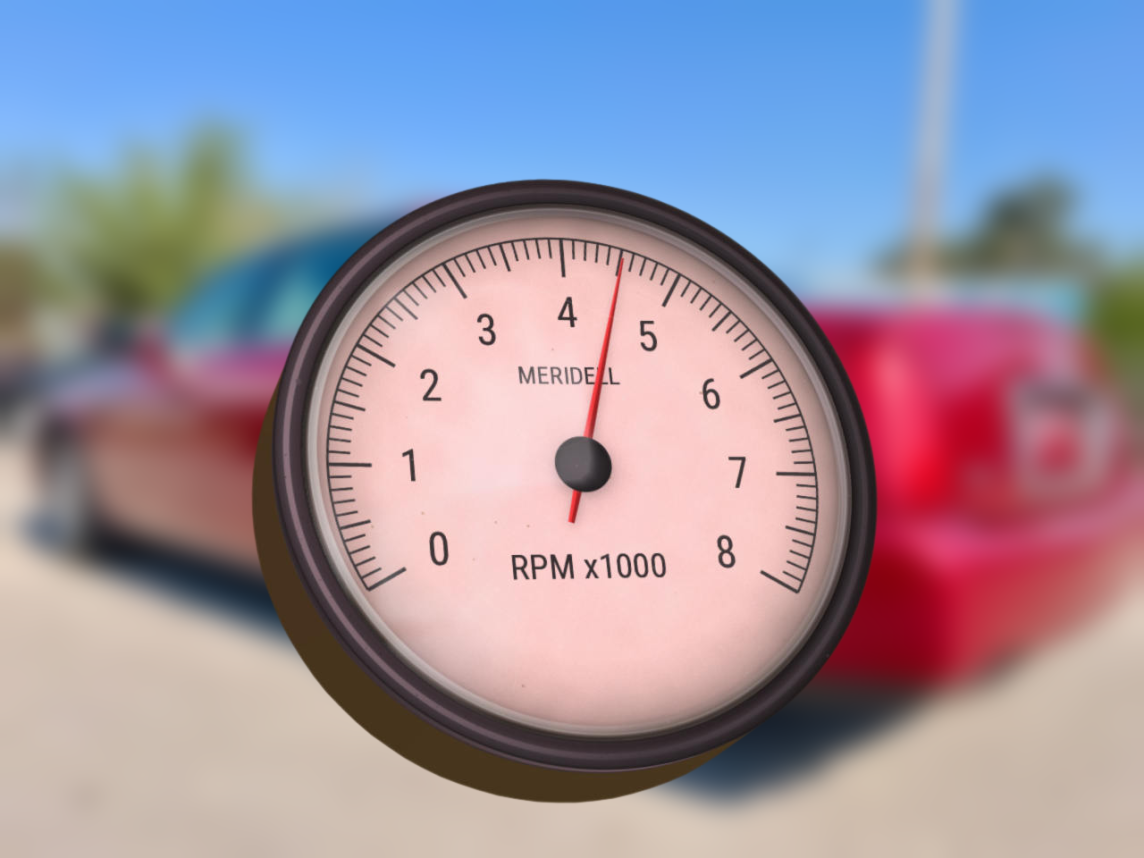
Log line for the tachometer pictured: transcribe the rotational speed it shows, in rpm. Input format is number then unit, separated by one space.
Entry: 4500 rpm
